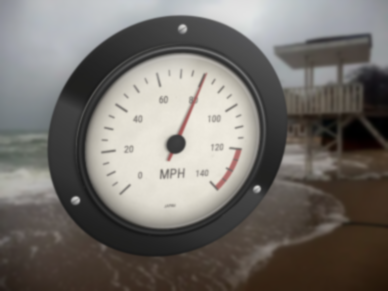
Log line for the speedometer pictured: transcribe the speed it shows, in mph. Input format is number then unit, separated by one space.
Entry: 80 mph
